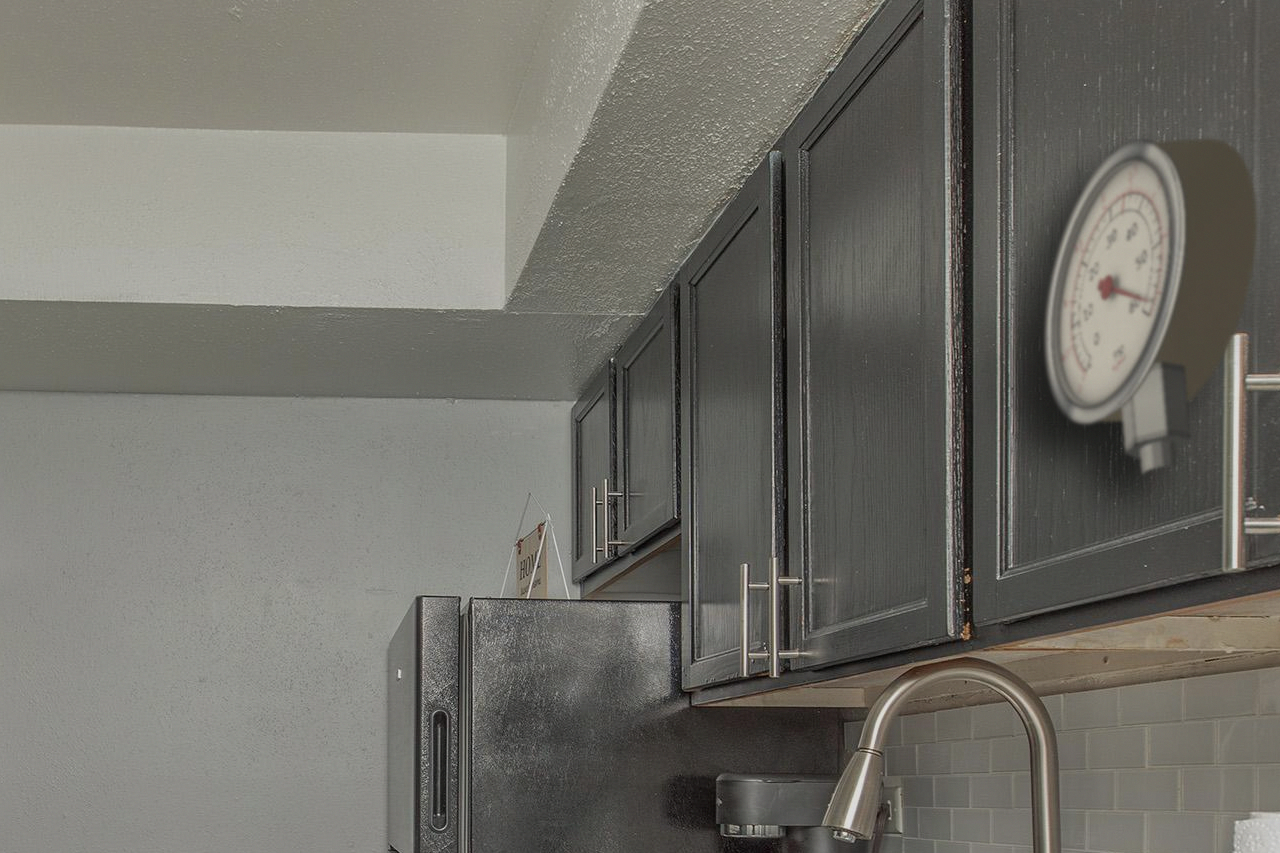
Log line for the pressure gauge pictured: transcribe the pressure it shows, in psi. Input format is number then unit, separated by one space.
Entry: 58 psi
